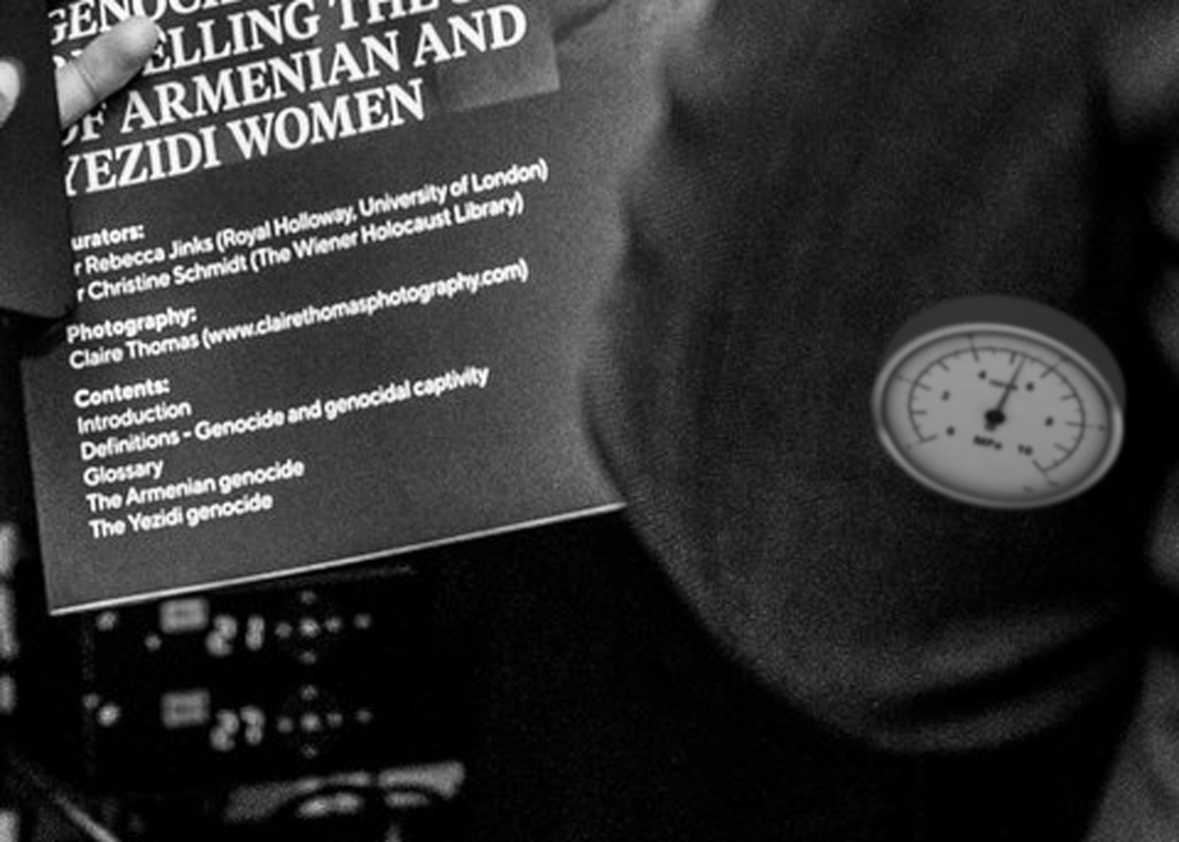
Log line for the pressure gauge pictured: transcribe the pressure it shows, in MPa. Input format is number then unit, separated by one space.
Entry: 5.25 MPa
